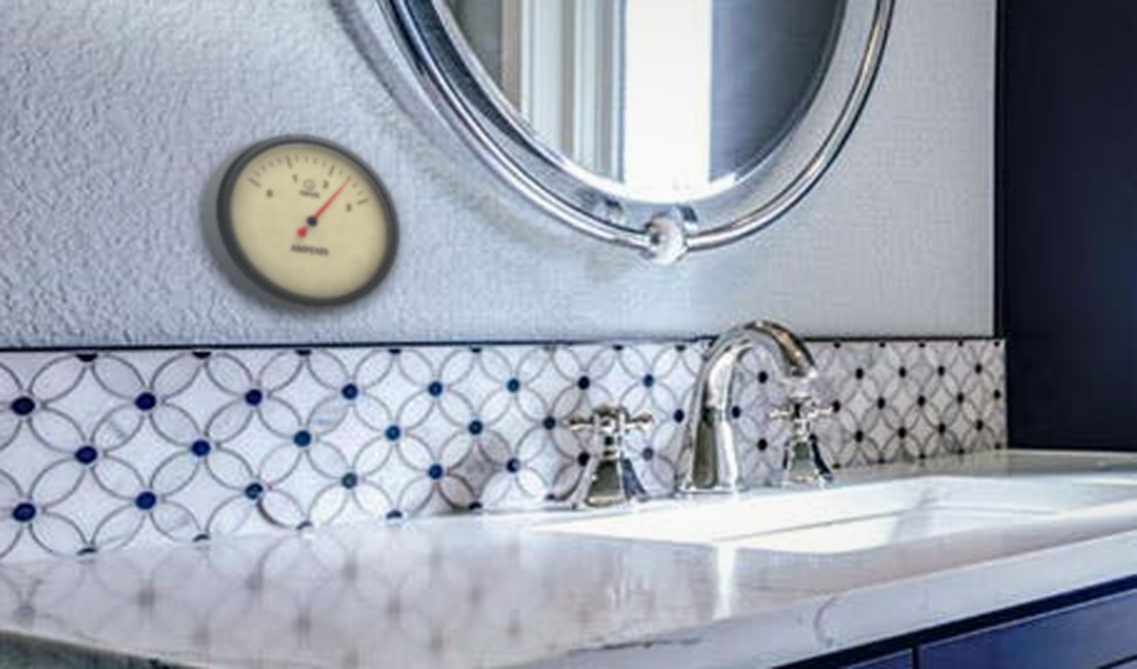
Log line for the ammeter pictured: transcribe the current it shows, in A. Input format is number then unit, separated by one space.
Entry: 2.4 A
